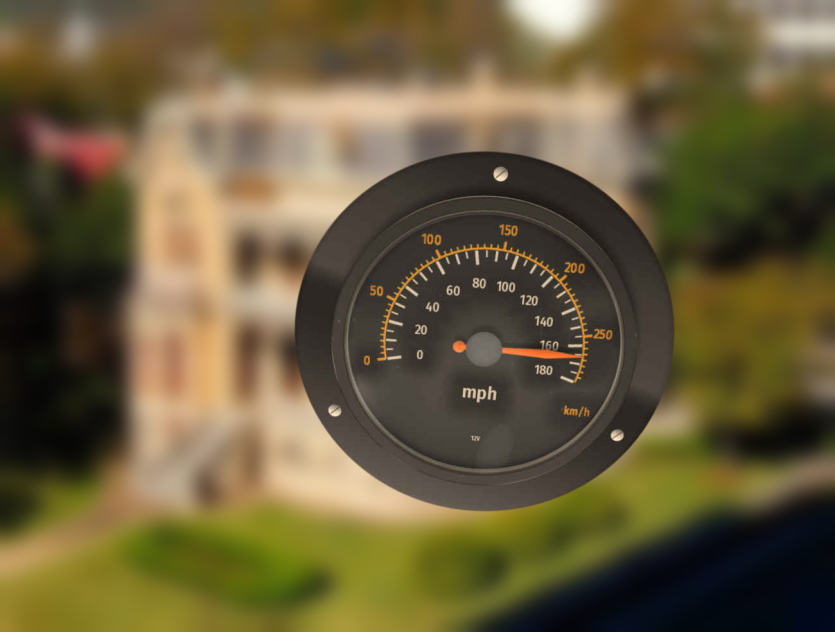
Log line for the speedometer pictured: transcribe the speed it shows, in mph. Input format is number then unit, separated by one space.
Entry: 165 mph
